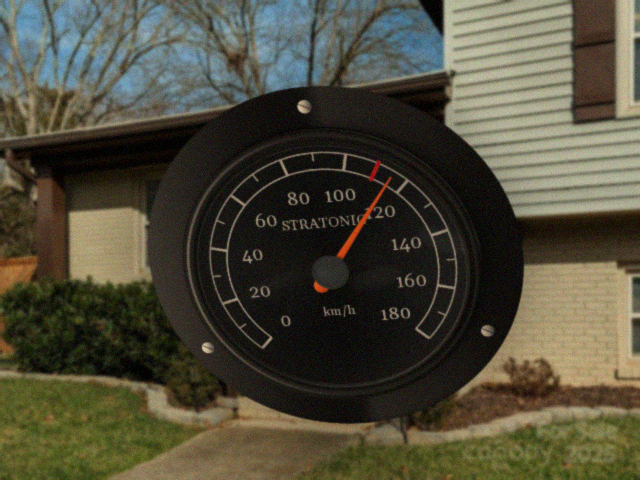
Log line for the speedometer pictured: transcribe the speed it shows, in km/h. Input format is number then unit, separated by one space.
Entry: 115 km/h
